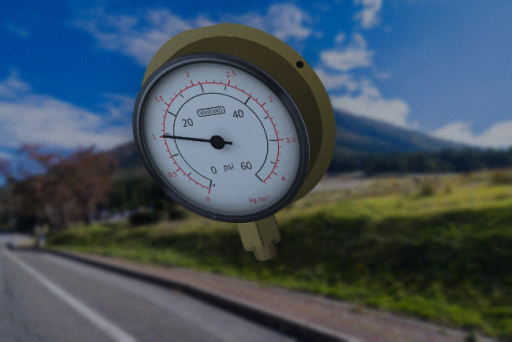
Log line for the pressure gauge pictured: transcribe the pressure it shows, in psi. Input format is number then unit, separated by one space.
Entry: 15 psi
